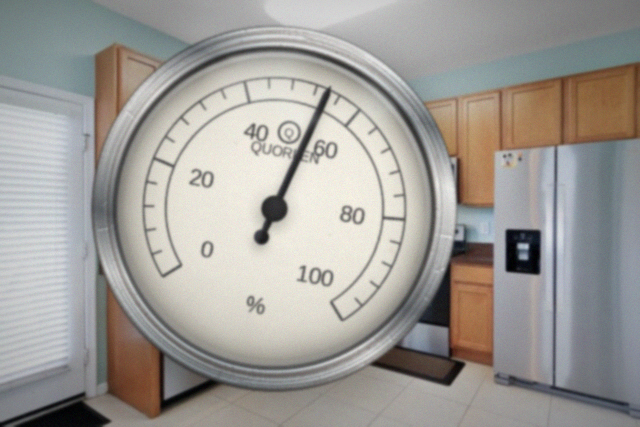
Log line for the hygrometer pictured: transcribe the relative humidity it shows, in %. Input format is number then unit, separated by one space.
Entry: 54 %
